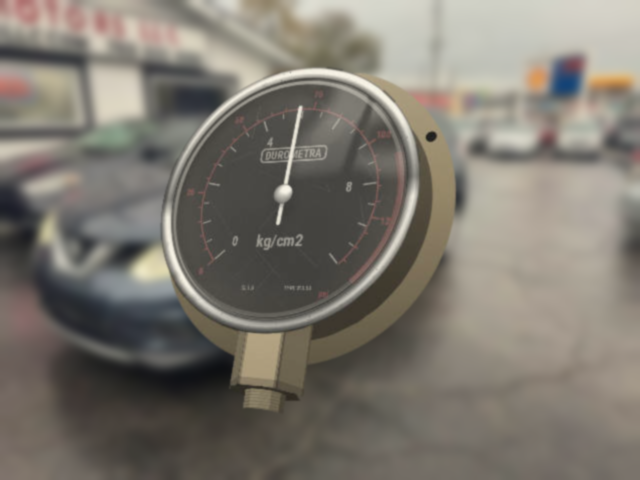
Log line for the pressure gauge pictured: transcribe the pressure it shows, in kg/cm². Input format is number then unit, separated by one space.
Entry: 5 kg/cm²
